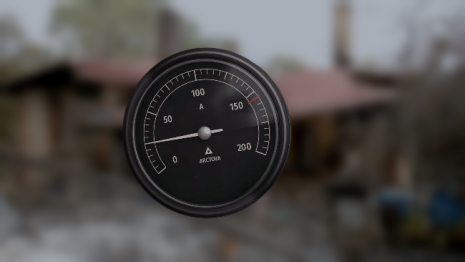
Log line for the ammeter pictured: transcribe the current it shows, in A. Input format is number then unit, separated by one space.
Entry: 25 A
